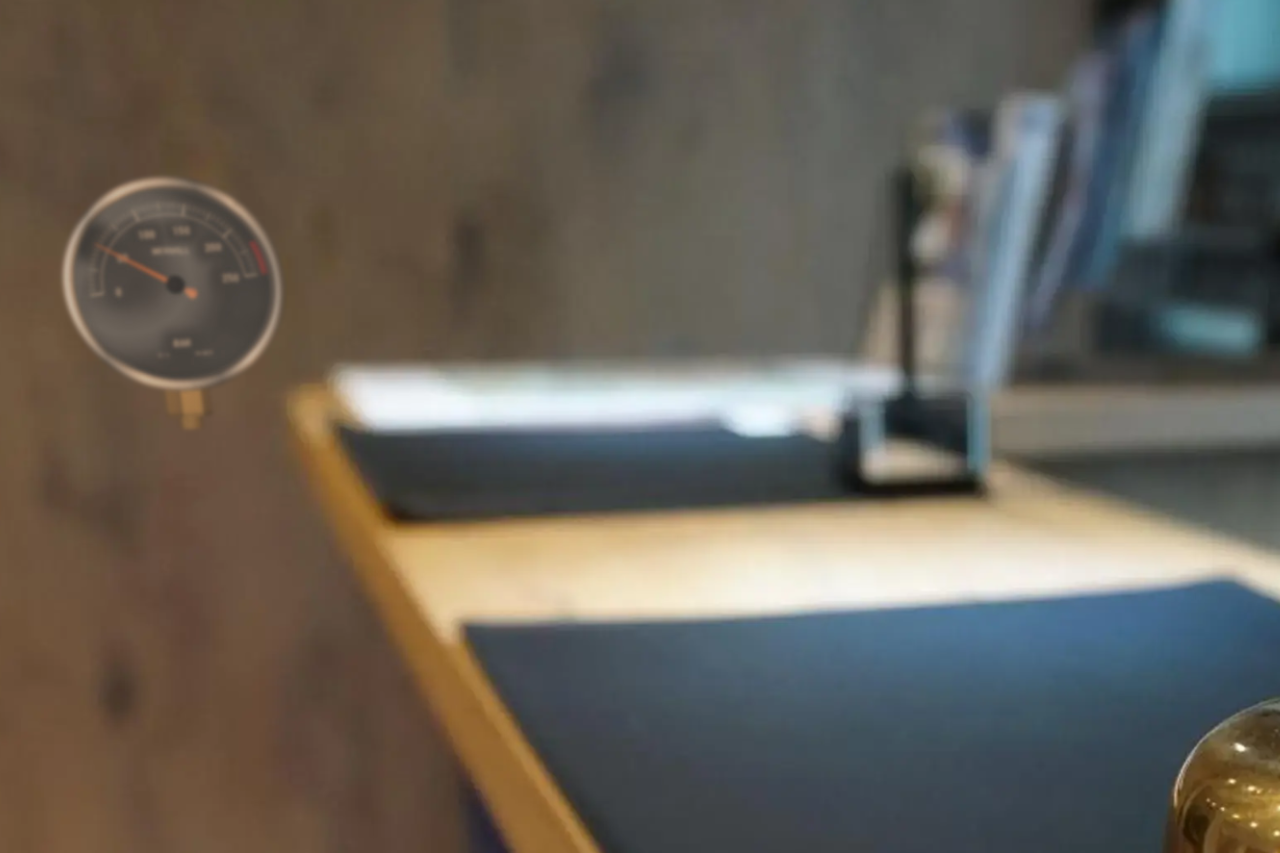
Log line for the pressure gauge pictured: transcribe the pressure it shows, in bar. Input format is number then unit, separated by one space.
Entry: 50 bar
